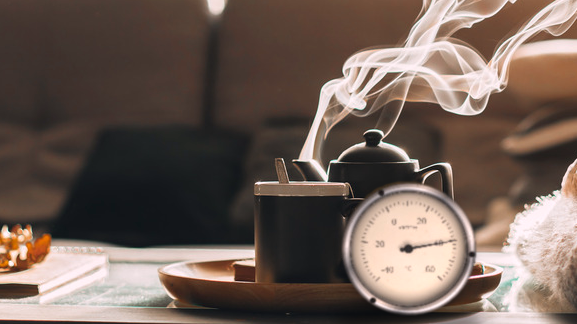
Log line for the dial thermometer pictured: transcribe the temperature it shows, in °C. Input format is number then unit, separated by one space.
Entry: 40 °C
